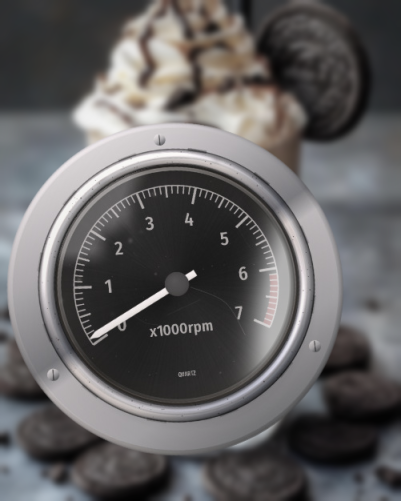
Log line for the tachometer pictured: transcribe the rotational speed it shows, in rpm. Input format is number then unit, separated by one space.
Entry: 100 rpm
